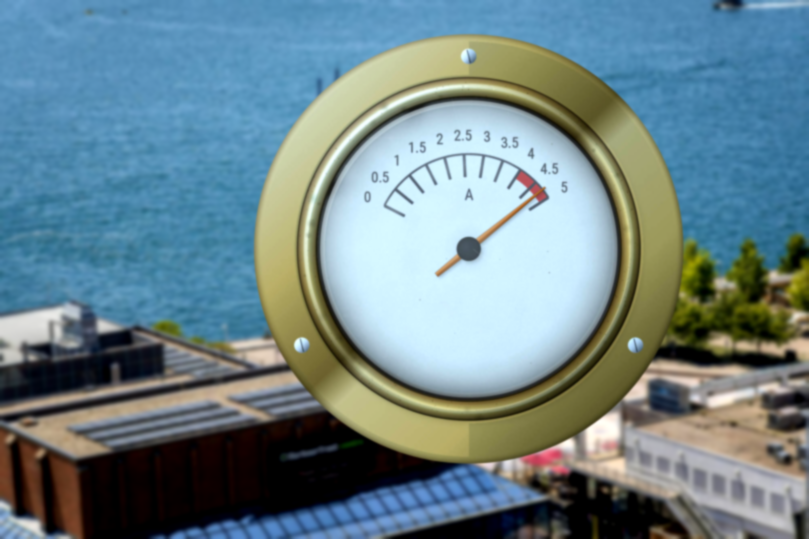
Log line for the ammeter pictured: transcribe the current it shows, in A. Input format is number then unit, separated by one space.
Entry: 4.75 A
